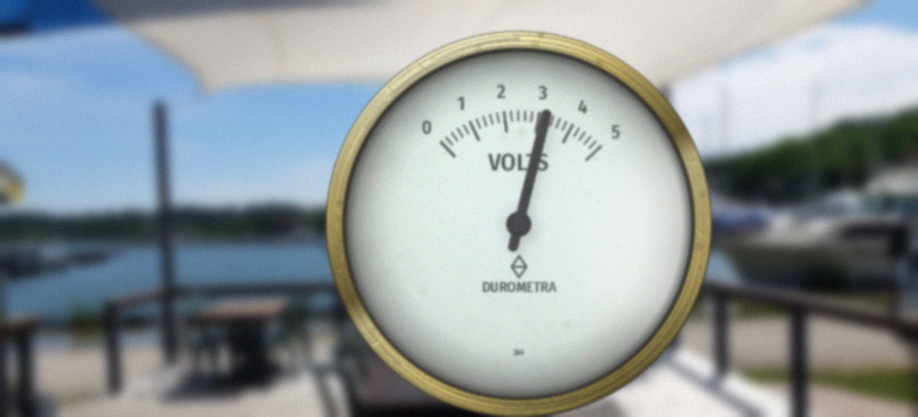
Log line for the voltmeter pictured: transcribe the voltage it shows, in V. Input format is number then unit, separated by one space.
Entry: 3.2 V
